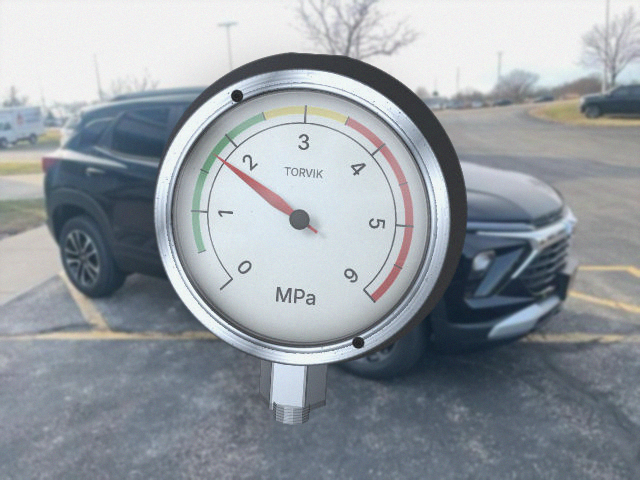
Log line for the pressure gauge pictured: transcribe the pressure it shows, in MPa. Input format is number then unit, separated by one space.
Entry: 1.75 MPa
